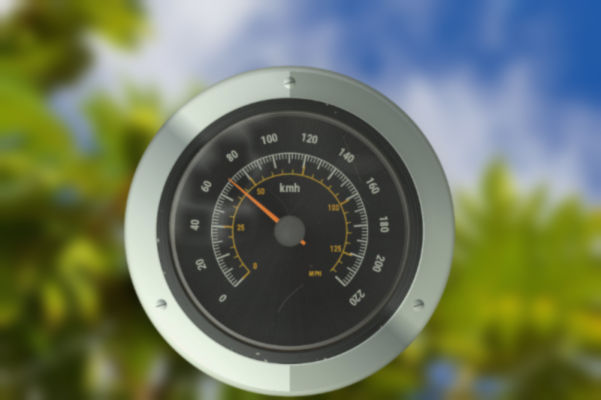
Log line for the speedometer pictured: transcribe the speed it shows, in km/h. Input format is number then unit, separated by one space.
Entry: 70 km/h
